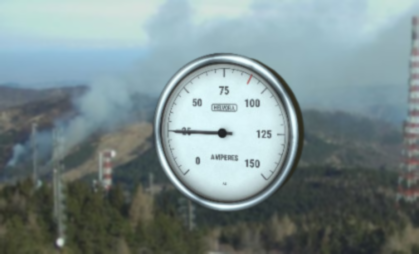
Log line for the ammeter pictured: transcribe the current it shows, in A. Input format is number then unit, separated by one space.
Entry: 25 A
